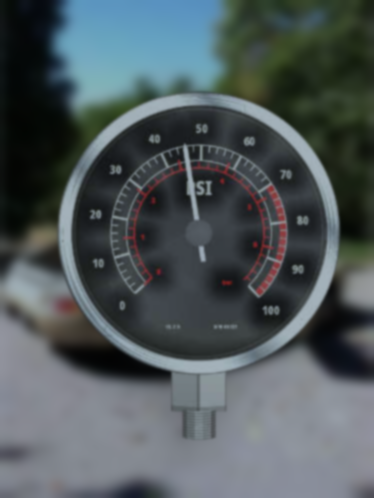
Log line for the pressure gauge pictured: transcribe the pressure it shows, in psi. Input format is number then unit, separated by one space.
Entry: 46 psi
